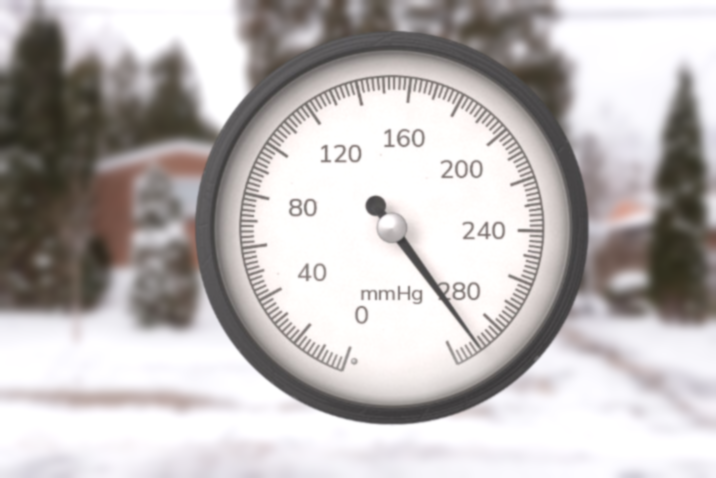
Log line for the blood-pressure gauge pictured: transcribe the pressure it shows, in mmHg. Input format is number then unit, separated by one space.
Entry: 290 mmHg
